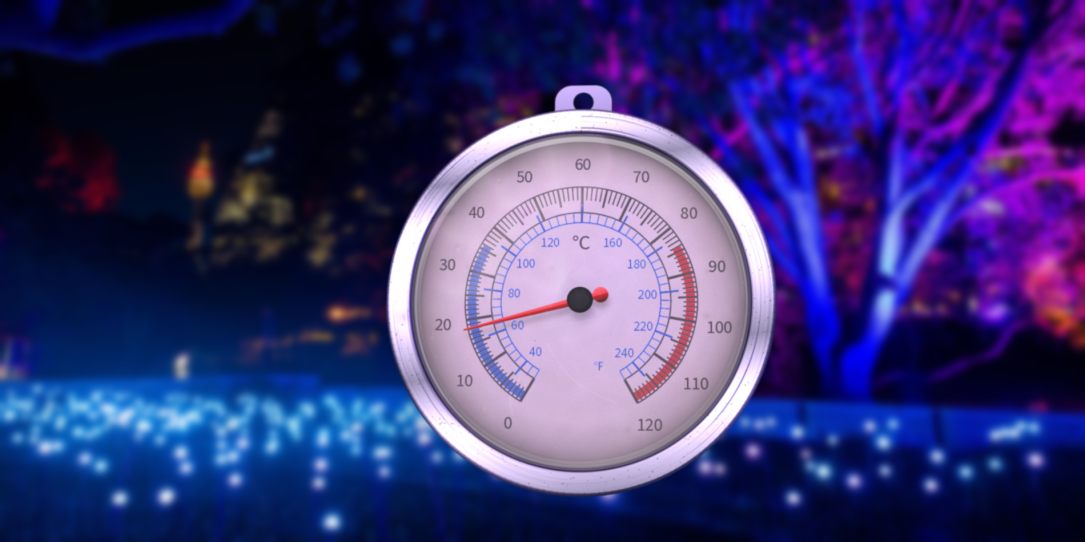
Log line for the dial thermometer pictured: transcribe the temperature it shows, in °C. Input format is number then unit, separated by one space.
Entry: 18 °C
